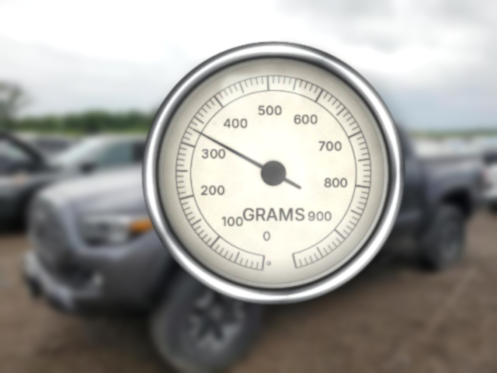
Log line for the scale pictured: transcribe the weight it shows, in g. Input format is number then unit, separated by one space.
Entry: 330 g
